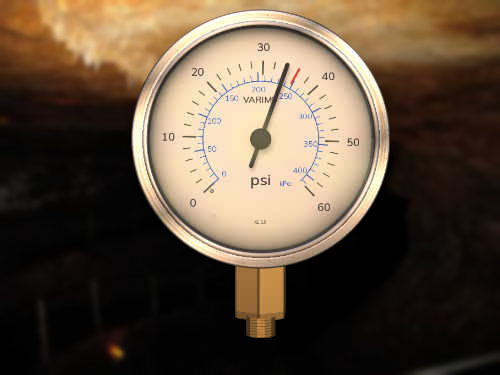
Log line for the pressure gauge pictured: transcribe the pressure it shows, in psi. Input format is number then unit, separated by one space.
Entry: 34 psi
